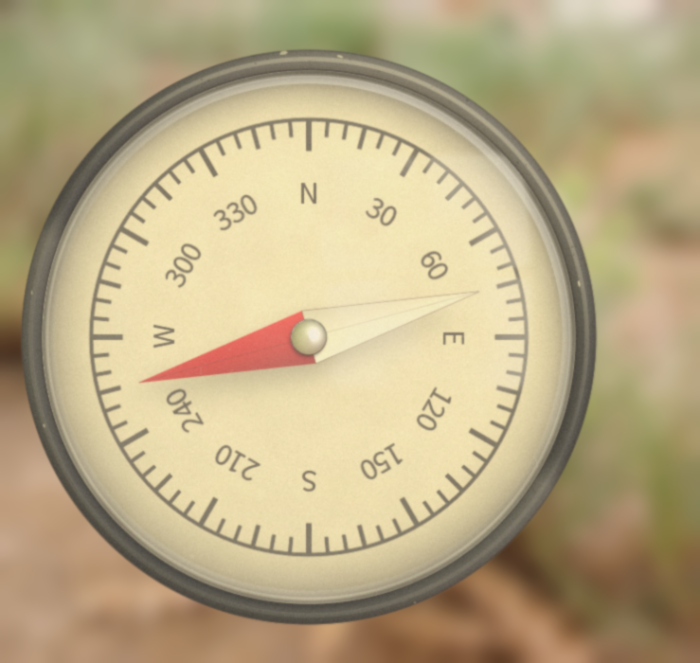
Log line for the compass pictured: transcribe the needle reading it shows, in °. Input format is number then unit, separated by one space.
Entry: 255 °
